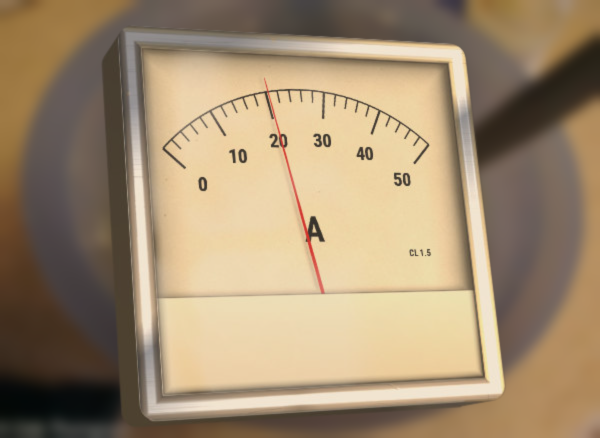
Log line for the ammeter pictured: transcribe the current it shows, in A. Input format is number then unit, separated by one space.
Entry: 20 A
